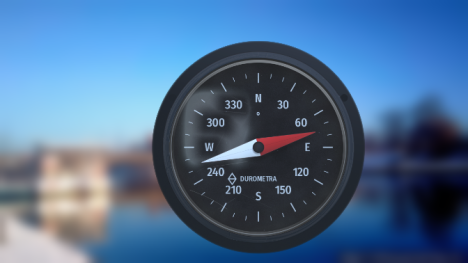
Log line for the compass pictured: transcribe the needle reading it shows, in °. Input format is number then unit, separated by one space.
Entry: 75 °
